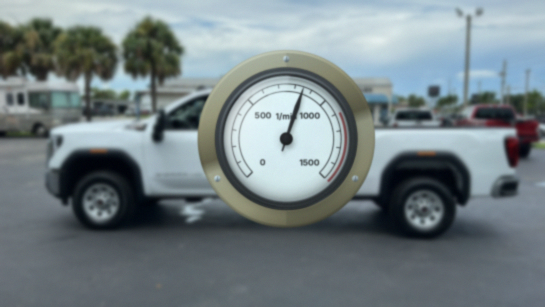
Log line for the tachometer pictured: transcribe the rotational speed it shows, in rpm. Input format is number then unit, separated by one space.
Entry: 850 rpm
